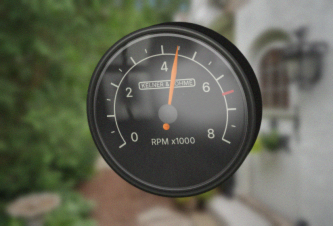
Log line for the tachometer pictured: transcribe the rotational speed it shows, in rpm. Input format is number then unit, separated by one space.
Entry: 4500 rpm
